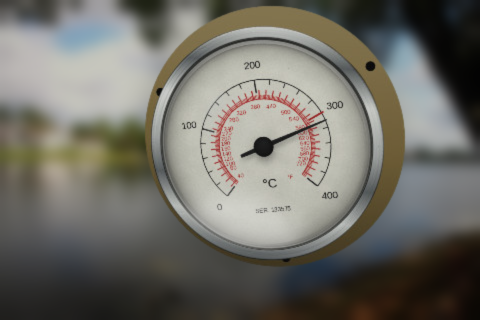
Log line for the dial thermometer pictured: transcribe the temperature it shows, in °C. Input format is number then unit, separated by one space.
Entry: 310 °C
